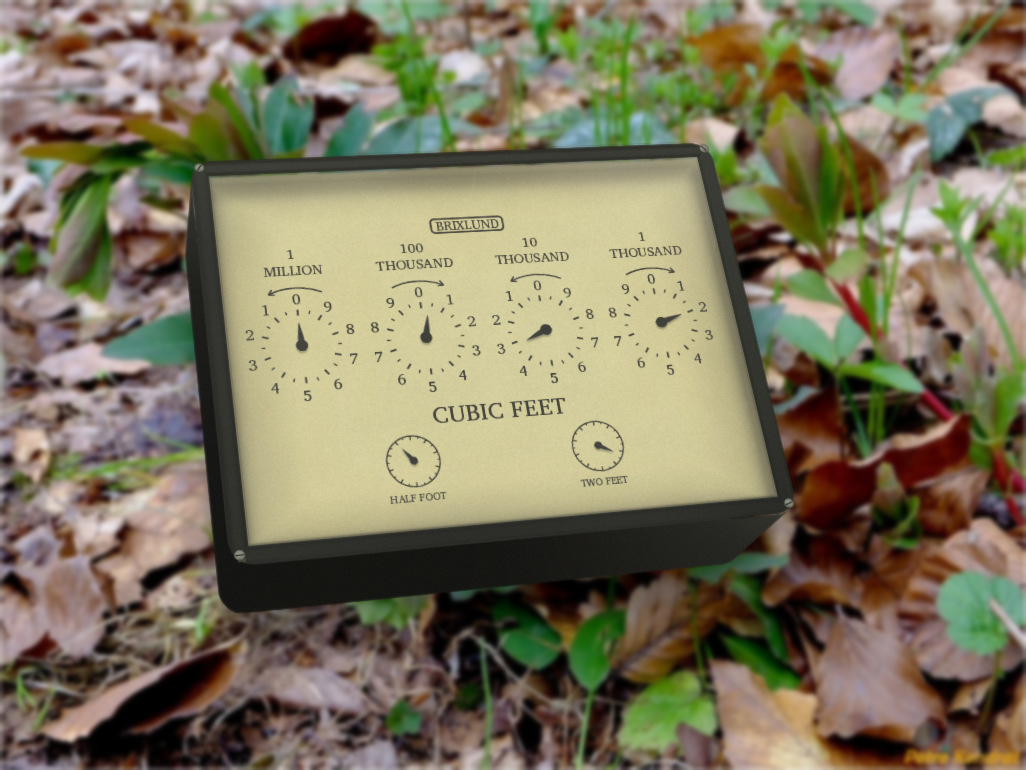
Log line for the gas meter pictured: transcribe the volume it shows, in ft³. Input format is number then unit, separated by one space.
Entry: 3200 ft³
